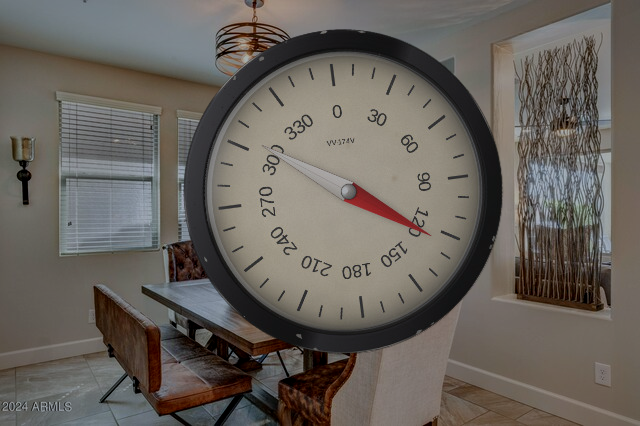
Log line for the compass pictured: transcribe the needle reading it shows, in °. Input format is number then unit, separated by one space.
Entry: 125 °
